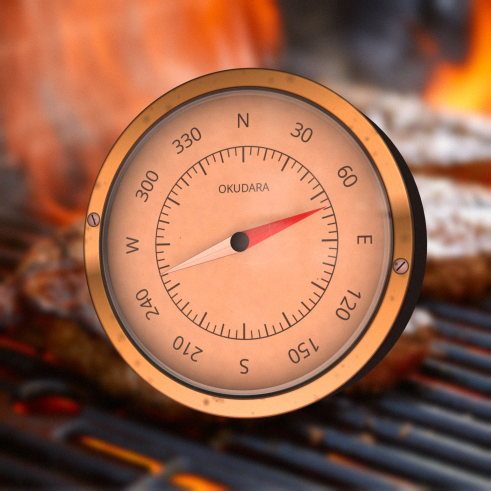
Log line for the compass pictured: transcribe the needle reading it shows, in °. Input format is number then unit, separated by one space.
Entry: 70 °
